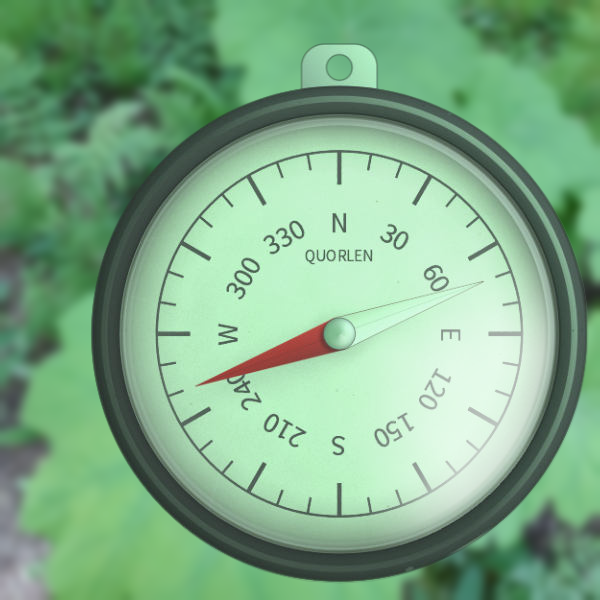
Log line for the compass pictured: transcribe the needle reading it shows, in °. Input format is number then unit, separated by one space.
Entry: 250 °
